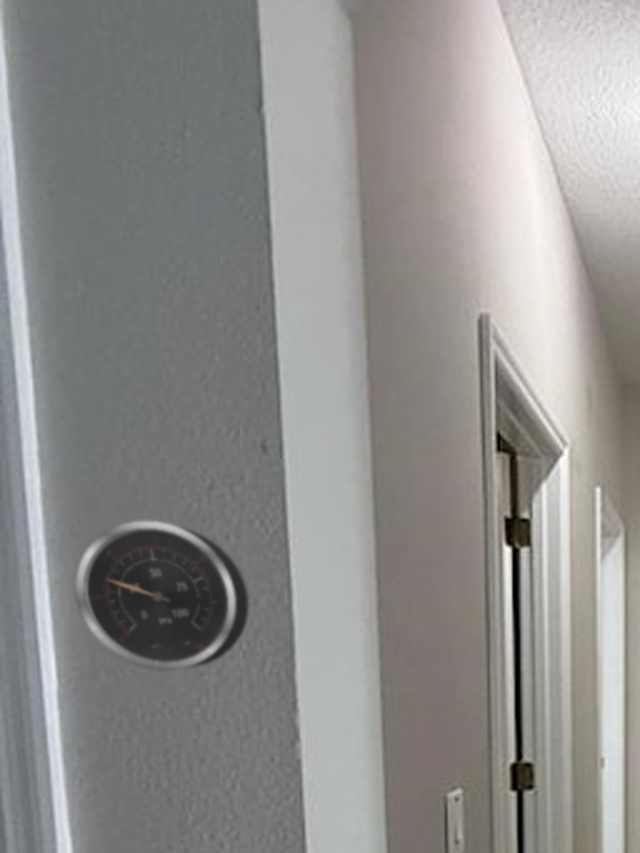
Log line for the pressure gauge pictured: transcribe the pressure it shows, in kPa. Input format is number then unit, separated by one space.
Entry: 25 kPa
